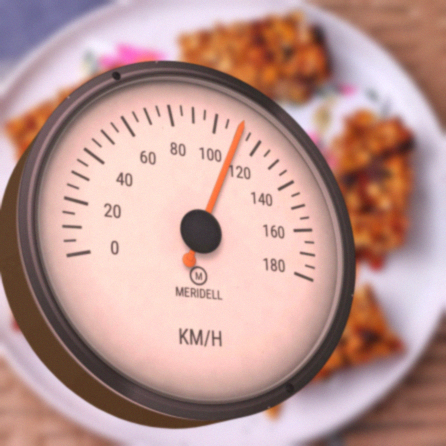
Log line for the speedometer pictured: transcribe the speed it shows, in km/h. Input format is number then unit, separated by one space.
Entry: 110 km/h
